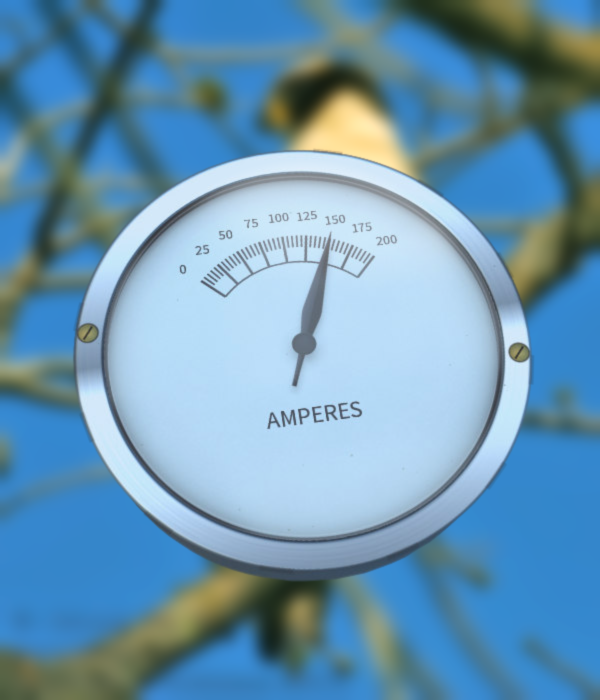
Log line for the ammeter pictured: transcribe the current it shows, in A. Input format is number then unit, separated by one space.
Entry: 150 A
